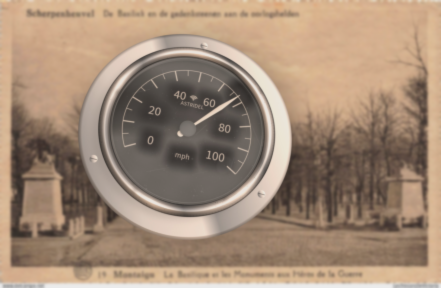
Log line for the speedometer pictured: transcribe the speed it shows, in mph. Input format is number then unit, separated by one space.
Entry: 67.5 mph
